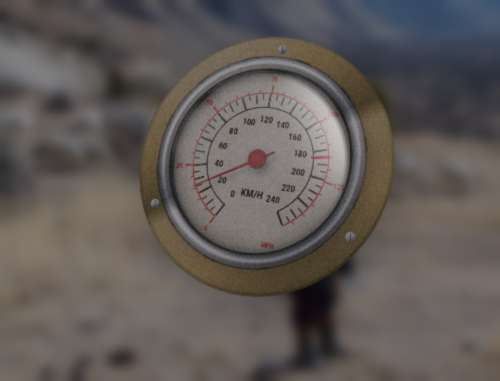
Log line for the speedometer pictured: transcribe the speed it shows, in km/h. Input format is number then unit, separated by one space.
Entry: 25 km/h
